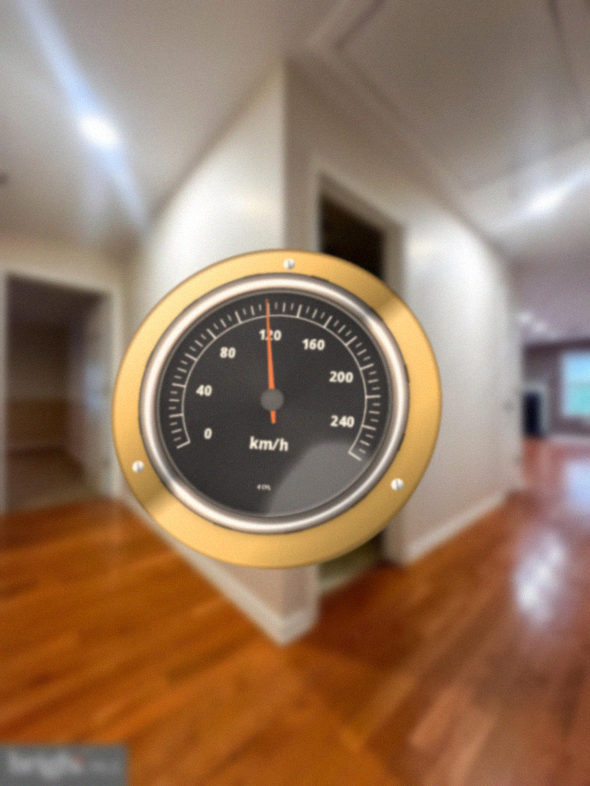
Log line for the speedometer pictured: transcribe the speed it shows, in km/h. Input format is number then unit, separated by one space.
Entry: 120 km/h
